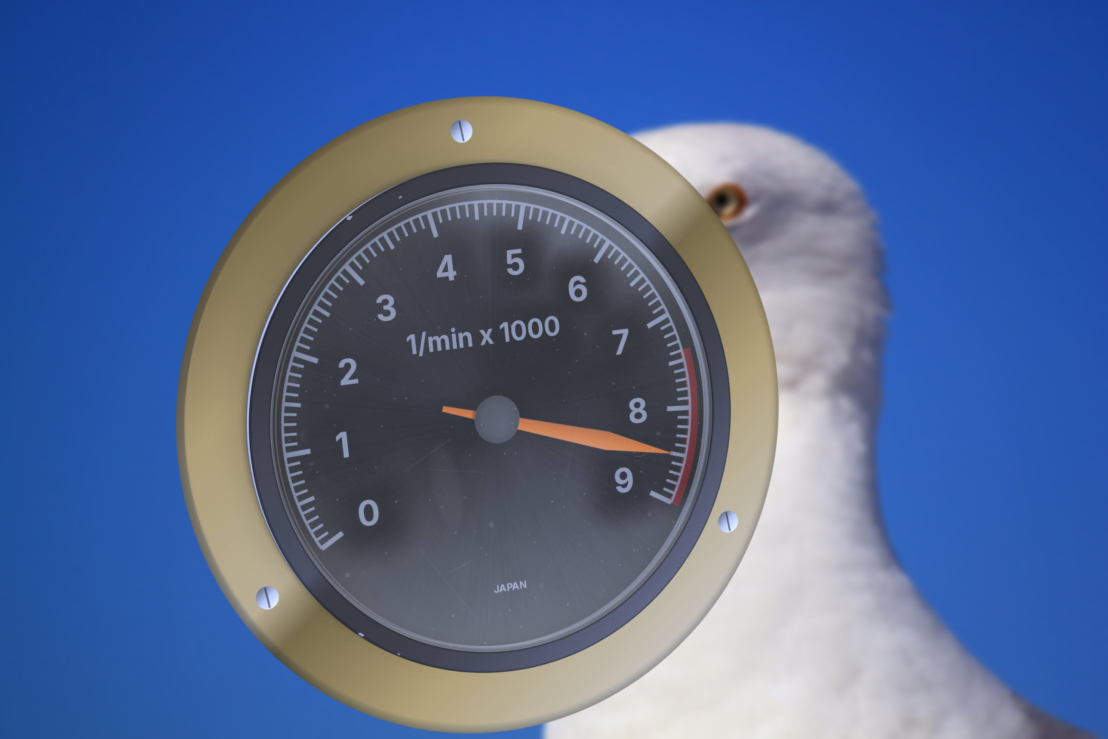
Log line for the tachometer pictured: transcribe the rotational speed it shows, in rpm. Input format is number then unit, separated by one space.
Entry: 8500 rpm
